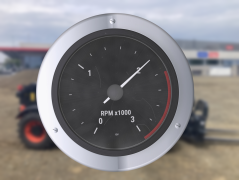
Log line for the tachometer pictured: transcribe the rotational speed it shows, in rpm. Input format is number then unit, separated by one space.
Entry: 2000 rpm
